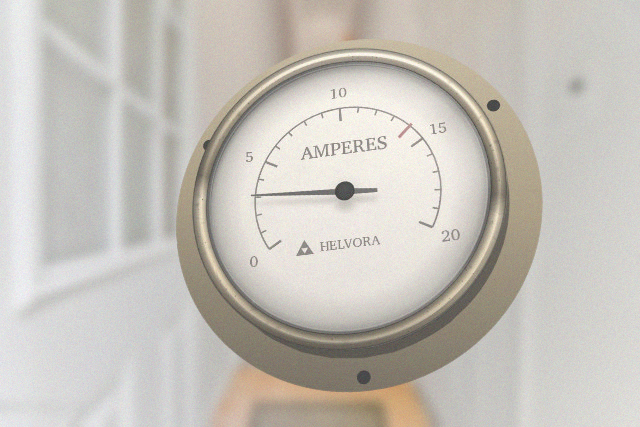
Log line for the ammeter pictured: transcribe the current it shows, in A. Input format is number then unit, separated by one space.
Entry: 3 A
